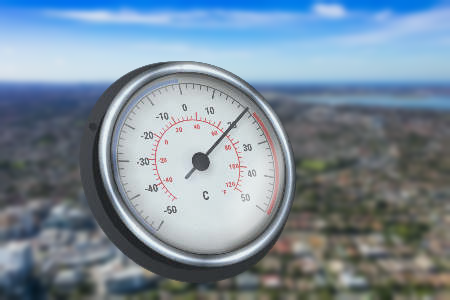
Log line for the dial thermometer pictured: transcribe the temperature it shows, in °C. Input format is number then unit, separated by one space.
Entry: 20 °C
